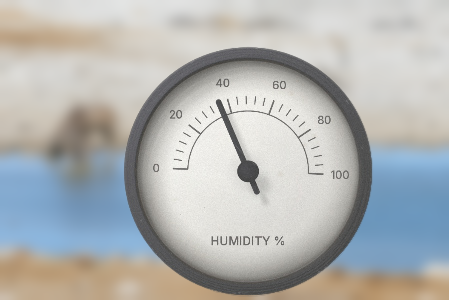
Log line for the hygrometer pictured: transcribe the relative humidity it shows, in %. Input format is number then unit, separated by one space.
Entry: 36 %
